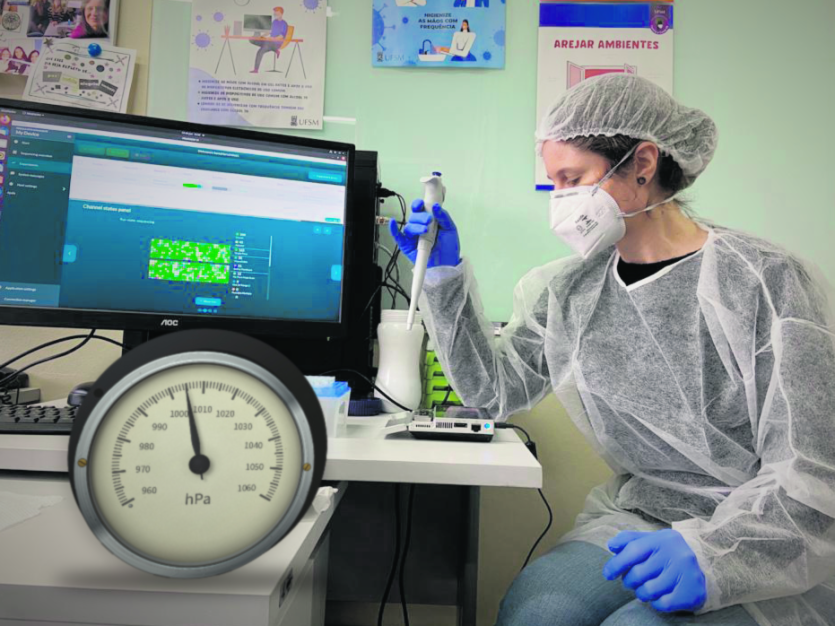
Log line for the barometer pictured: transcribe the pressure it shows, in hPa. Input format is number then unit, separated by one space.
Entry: 1005 hPa
